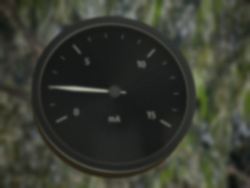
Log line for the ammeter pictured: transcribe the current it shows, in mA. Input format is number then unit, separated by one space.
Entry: 2 mA
